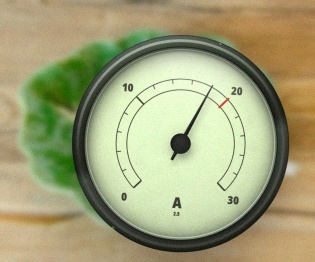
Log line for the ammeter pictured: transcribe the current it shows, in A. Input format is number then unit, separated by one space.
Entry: 18 A
